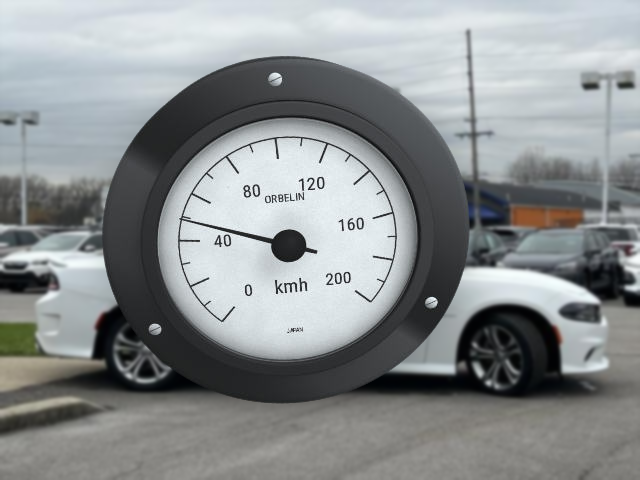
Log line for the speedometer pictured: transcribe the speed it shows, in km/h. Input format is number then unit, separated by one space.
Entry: 50 km/h
